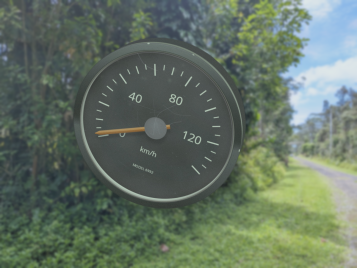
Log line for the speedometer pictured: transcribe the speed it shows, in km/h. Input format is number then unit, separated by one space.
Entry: 2.5 km/h
